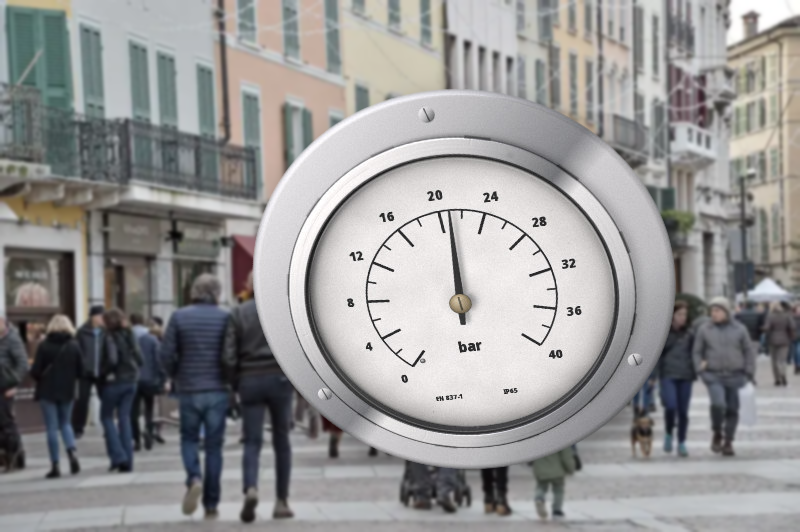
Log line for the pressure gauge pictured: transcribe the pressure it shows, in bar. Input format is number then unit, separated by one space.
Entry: 21 bar
